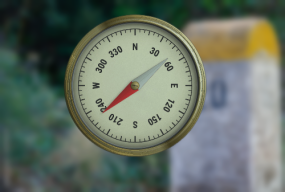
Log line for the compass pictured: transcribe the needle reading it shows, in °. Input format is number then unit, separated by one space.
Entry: 230 °
